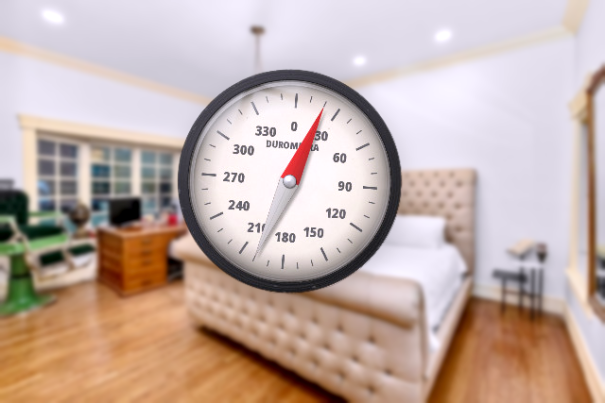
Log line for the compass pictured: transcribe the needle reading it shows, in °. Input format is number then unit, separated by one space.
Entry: 20 °
